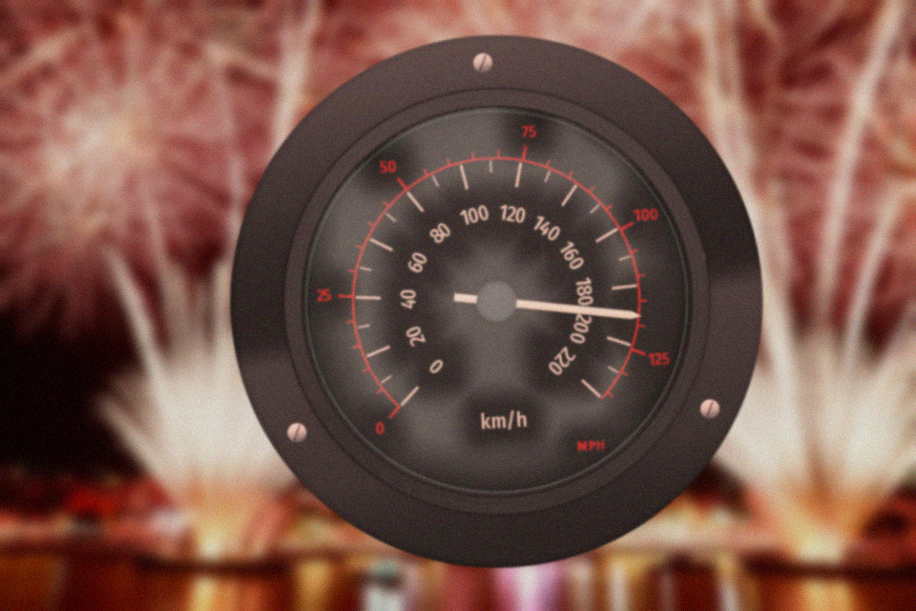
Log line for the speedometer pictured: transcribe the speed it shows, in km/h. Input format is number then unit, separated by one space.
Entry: 190 km/h
